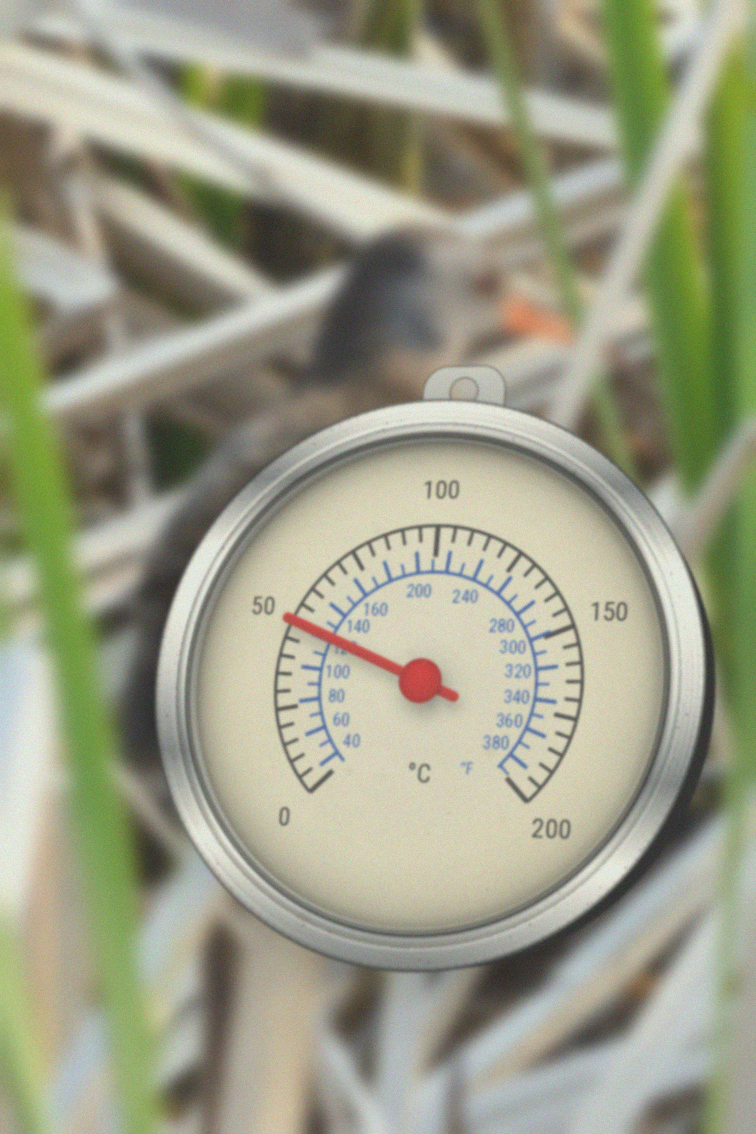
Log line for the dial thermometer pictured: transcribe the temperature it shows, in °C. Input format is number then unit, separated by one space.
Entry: 50 °C
